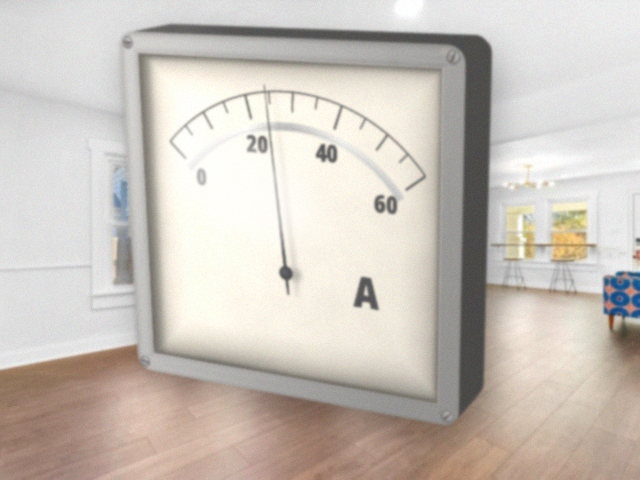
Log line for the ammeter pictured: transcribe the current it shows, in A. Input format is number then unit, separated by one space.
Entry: 25 A
